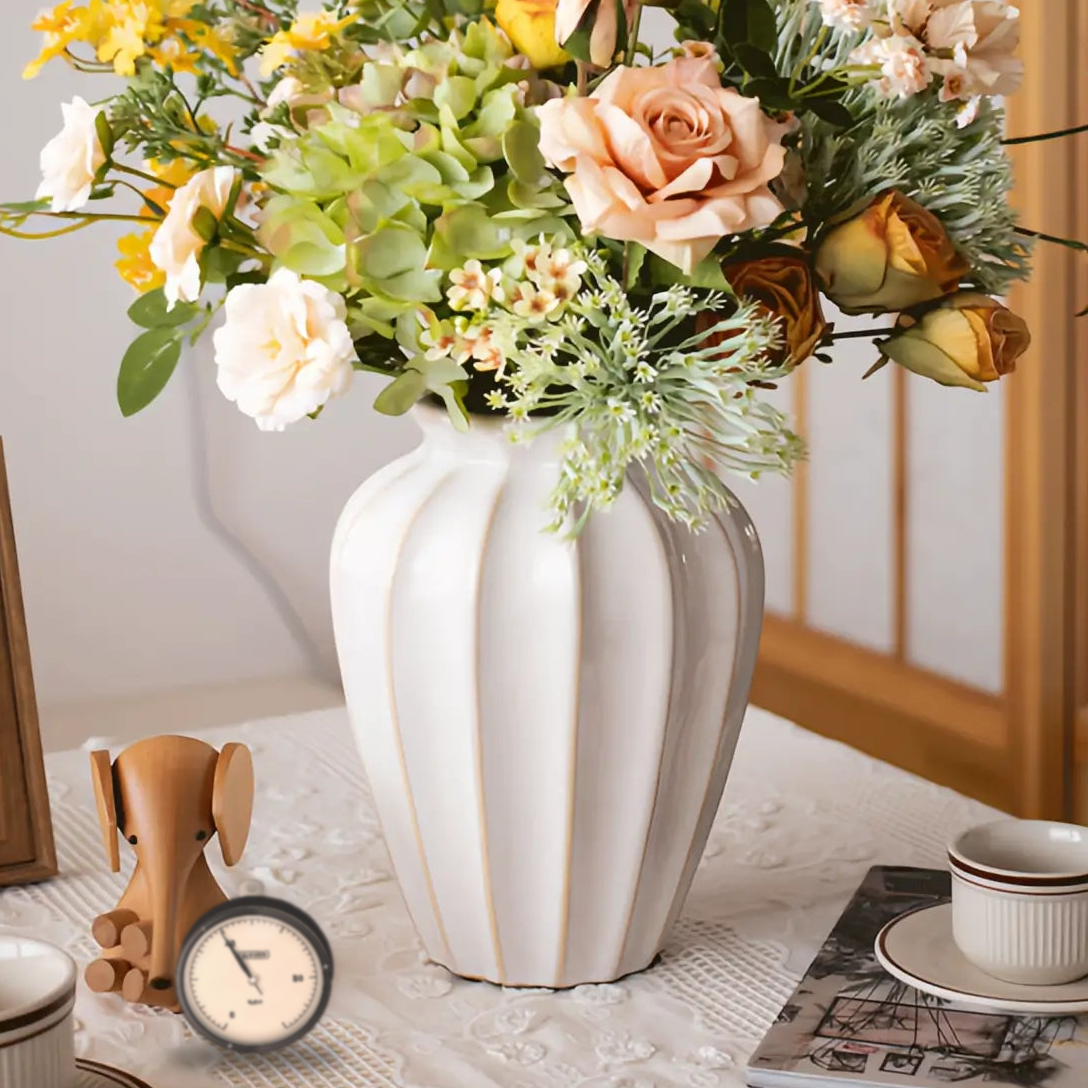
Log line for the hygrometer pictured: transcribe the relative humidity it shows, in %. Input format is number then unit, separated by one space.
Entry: 40 %
